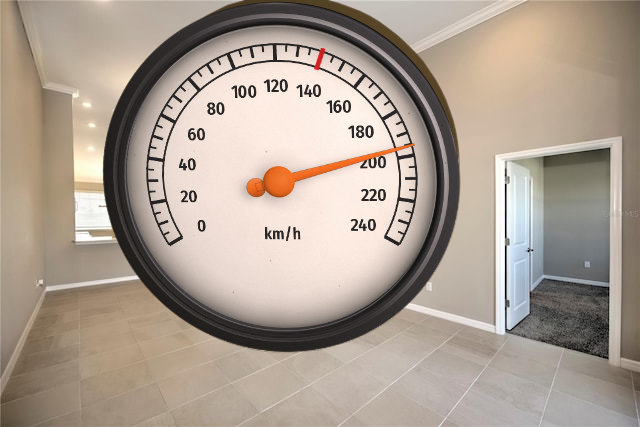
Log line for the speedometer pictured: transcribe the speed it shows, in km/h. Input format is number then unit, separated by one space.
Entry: 195 km/h
